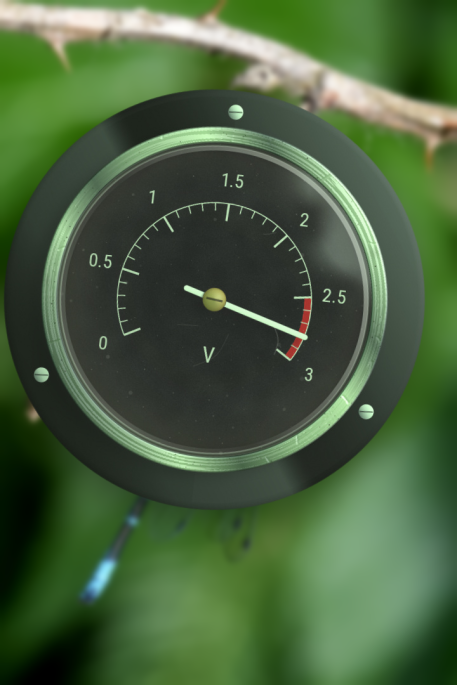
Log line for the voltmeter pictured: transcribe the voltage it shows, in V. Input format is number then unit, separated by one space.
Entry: 2.8 V
